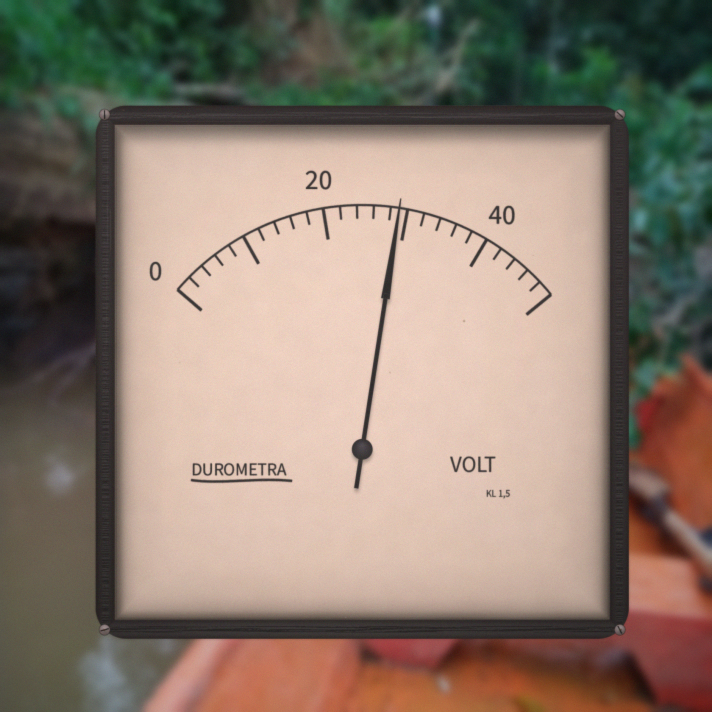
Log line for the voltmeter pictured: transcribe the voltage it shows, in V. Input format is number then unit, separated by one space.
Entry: 29 V
